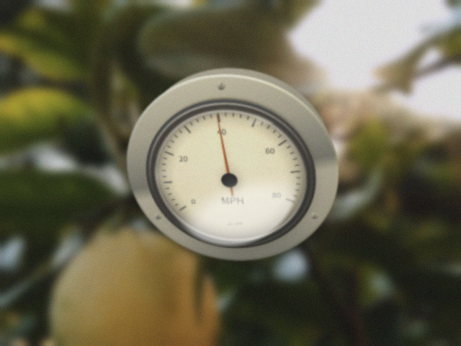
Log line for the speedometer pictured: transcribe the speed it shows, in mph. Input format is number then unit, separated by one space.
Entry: 40 mph
